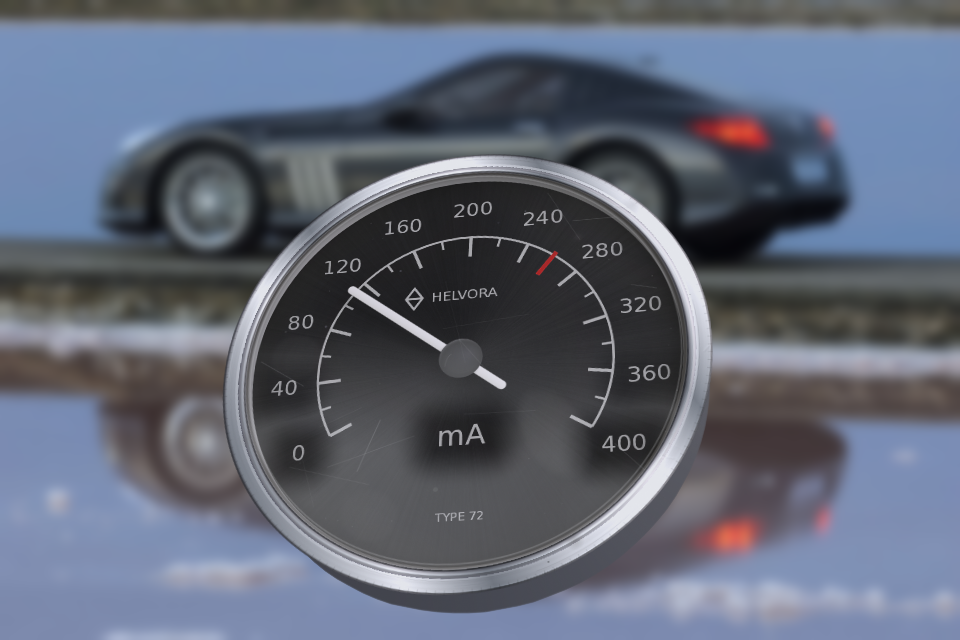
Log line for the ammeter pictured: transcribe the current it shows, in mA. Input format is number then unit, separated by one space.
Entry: 110 mA
